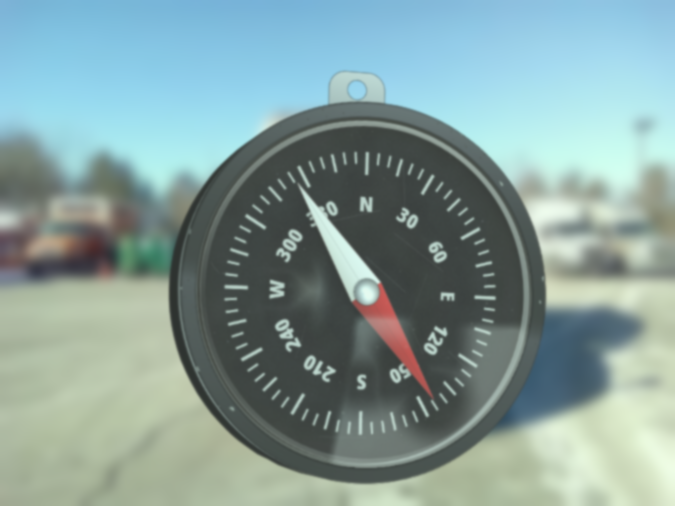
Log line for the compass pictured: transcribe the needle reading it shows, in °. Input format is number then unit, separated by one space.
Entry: 145 °
